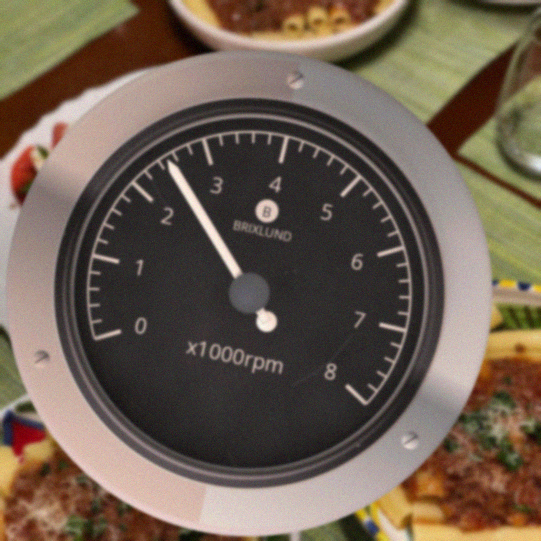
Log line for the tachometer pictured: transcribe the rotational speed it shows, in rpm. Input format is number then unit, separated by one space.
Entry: 2500 rpm
